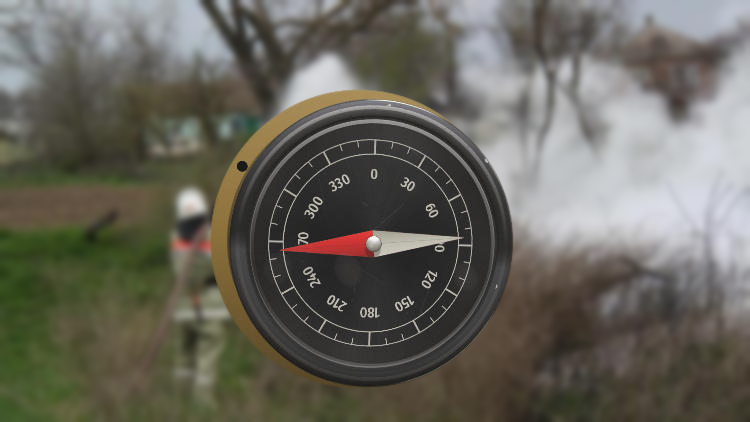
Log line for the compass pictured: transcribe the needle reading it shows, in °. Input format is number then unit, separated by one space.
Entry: 265 °
